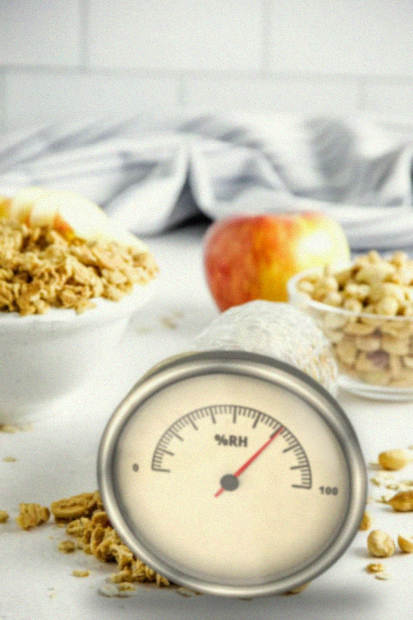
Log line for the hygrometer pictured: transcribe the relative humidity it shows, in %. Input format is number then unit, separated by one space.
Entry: 70 %
